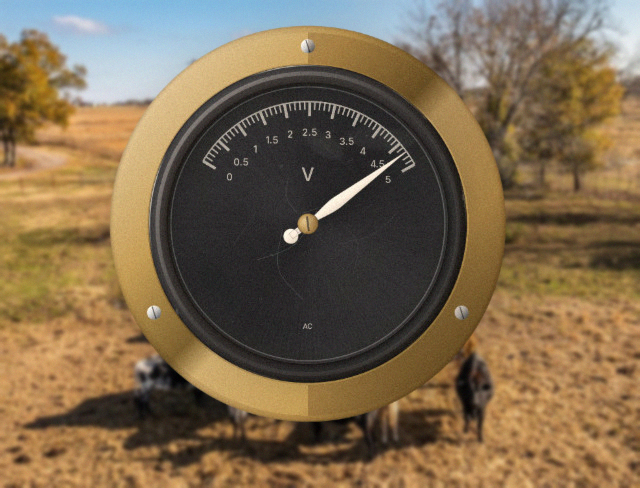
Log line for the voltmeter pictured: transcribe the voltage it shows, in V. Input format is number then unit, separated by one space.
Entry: 4.7 V
